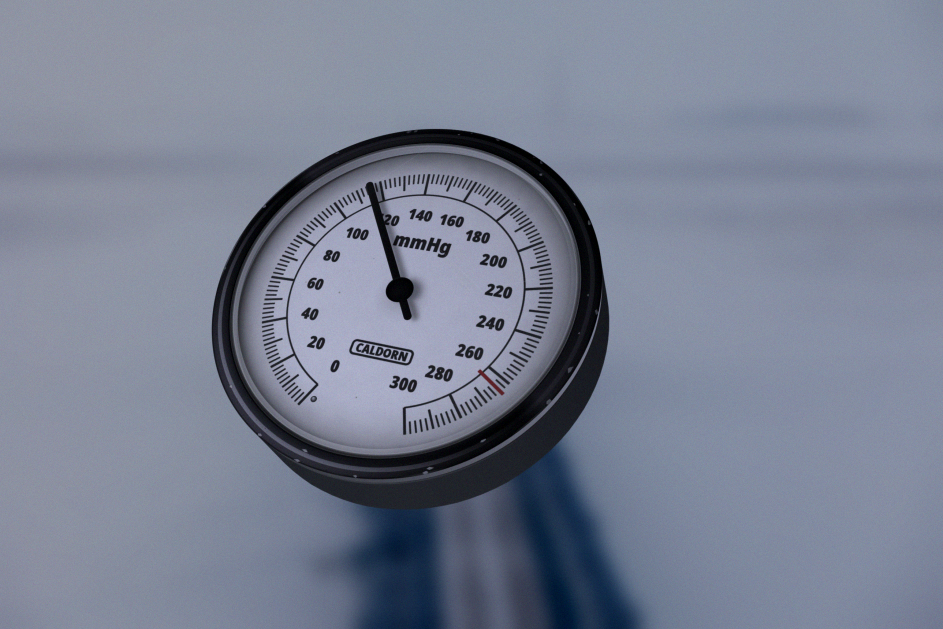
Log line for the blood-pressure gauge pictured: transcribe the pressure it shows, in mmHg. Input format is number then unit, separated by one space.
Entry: 116 mmHg
